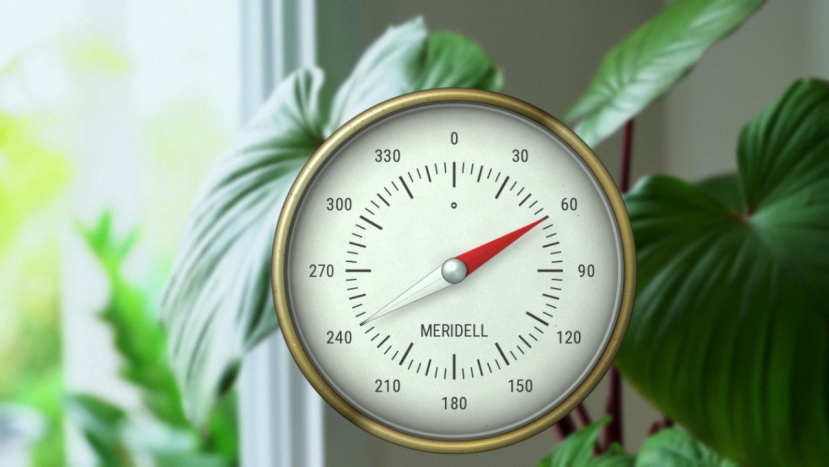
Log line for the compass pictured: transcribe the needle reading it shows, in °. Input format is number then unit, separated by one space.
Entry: 60 °
